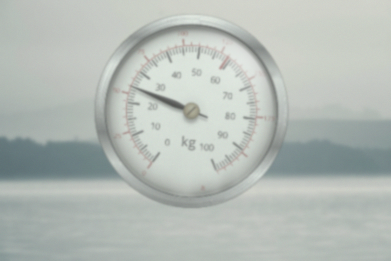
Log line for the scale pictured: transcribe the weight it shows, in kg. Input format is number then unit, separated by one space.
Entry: 25 kg
